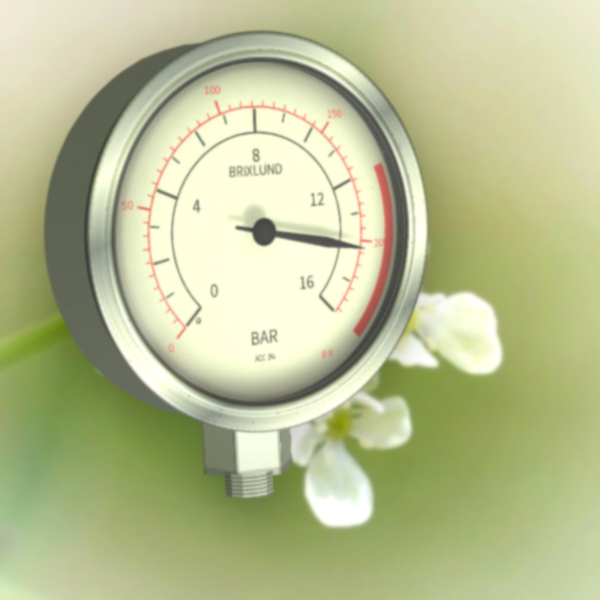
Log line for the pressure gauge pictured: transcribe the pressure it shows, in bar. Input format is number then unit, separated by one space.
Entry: 14 bar
